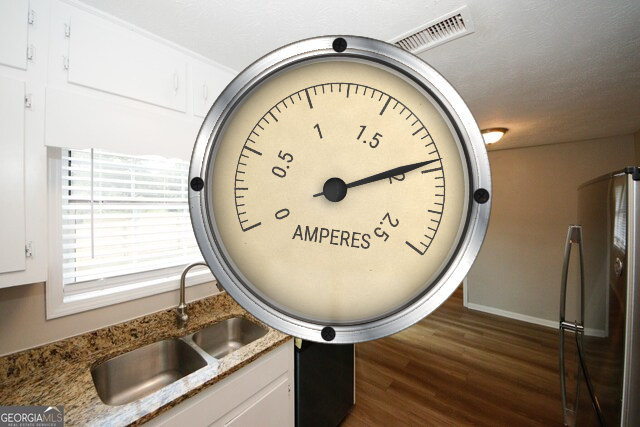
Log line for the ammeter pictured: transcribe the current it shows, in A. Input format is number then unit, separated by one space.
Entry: 1.95 A
